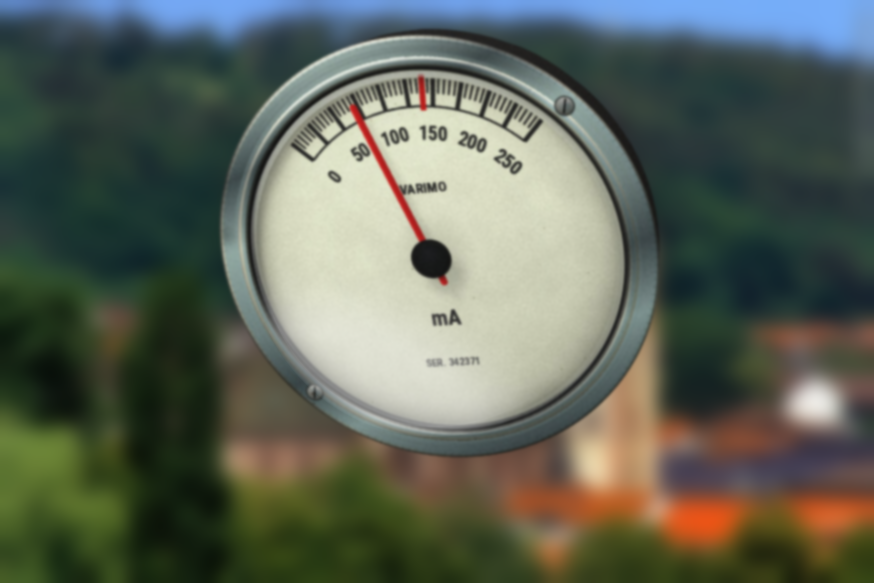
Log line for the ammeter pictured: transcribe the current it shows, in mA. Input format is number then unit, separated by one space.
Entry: 75 mA
